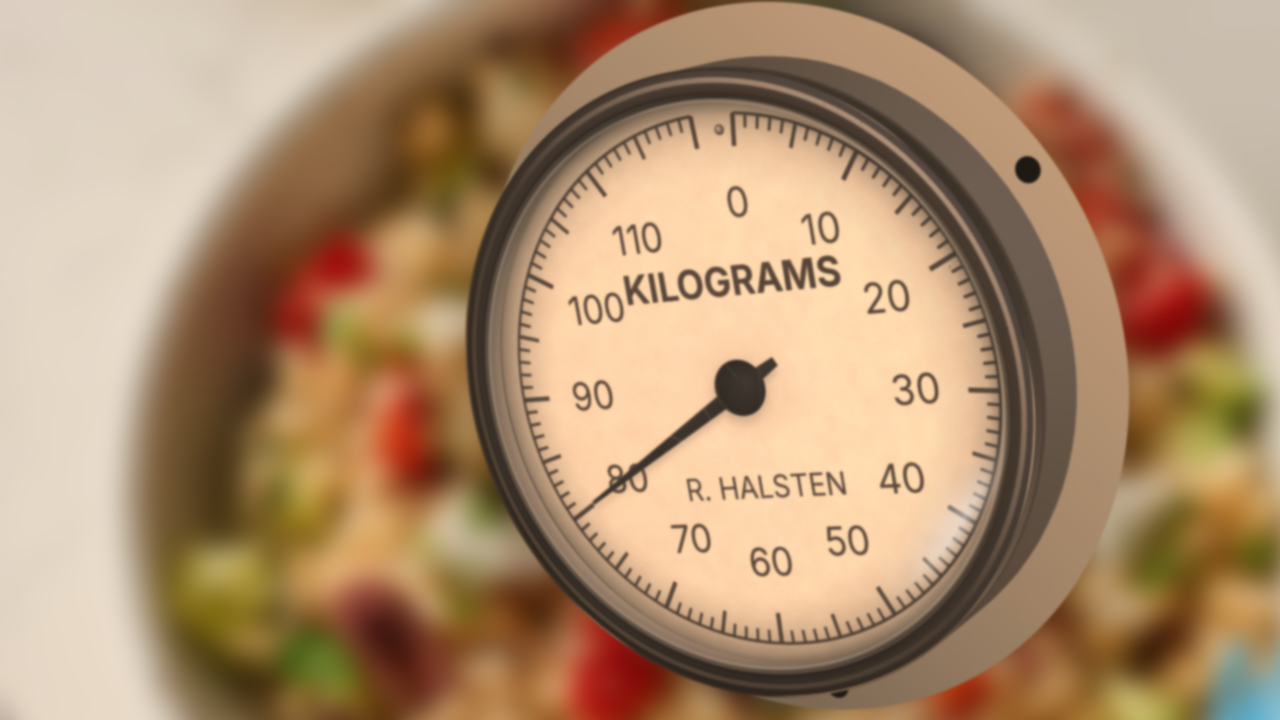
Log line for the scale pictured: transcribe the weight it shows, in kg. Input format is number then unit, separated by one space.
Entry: 80 kg
